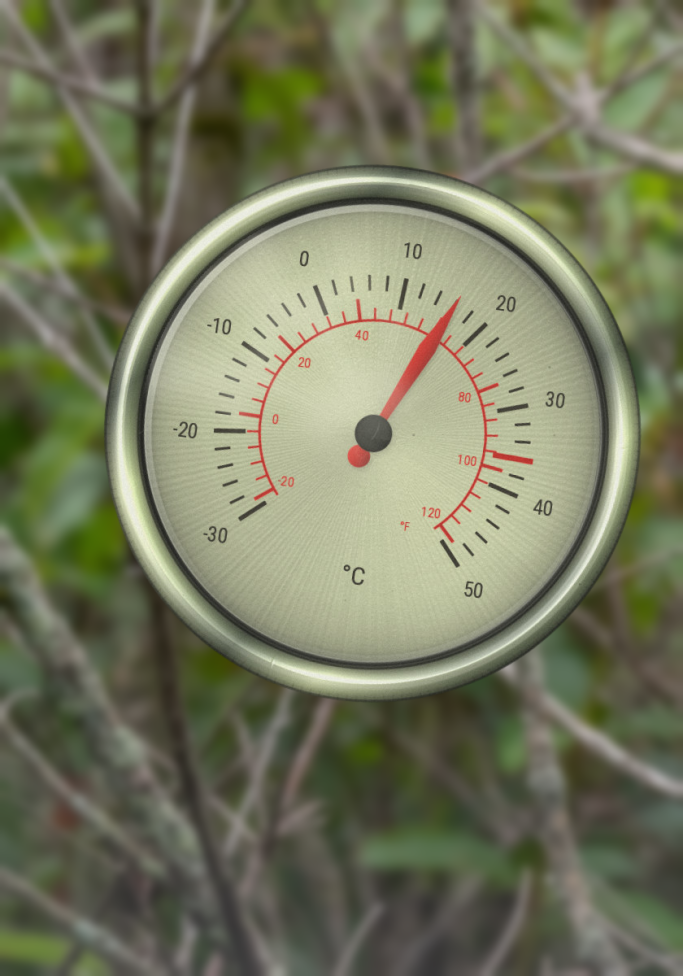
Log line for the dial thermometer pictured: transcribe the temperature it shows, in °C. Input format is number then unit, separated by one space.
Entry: 16 °C
